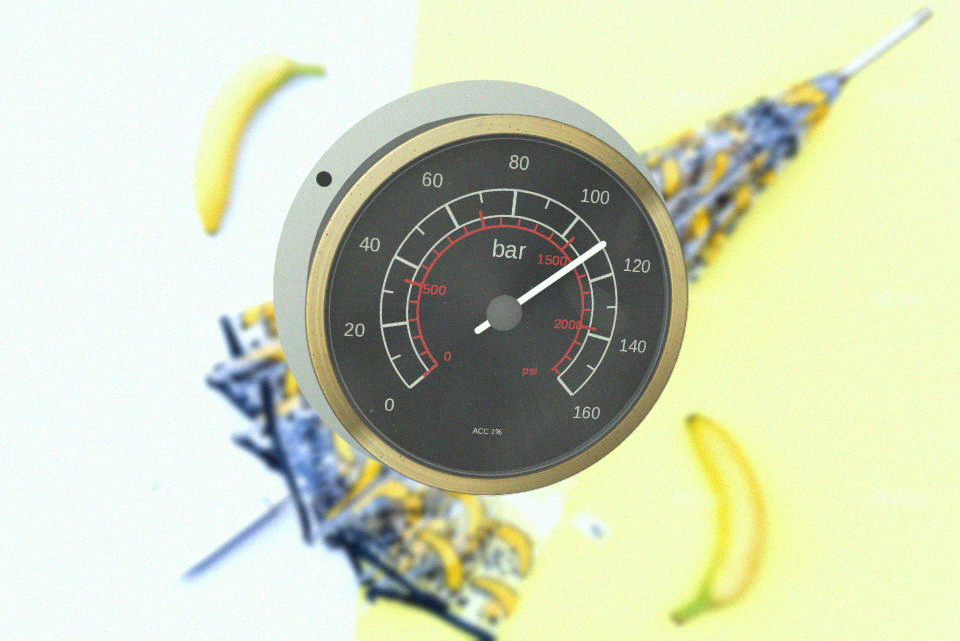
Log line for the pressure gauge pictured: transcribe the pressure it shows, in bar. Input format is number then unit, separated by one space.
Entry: 110 bar
